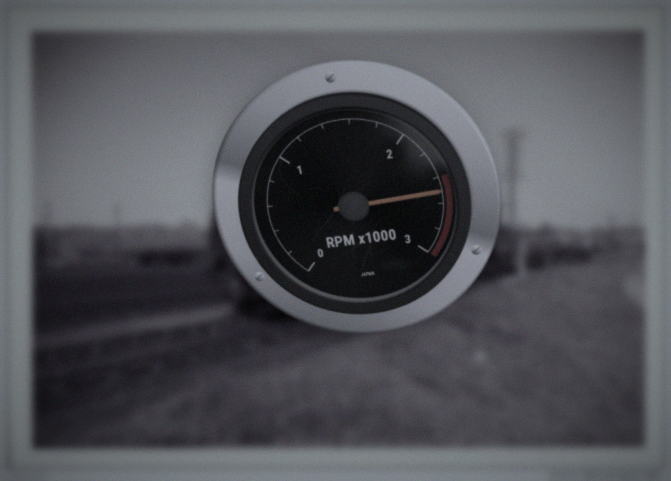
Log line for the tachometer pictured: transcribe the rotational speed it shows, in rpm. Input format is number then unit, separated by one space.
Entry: 2500 rpm
